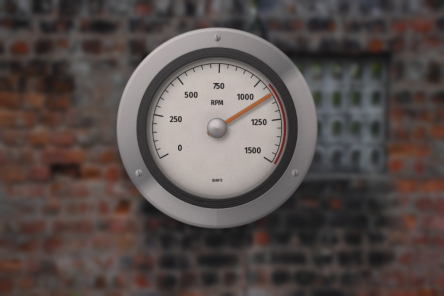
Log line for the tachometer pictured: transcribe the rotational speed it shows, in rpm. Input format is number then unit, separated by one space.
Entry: 1100 rpm
